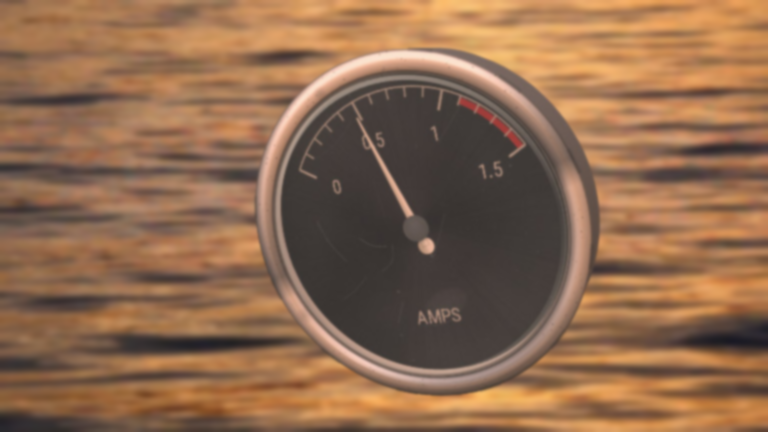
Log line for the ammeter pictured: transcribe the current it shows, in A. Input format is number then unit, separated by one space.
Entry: 0.5 A
